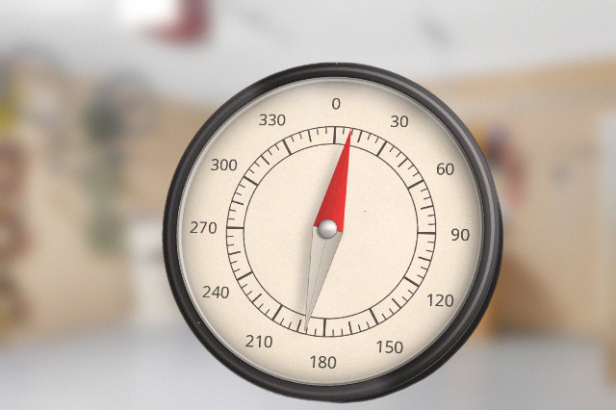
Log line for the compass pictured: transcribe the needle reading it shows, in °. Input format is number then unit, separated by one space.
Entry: 10 °
